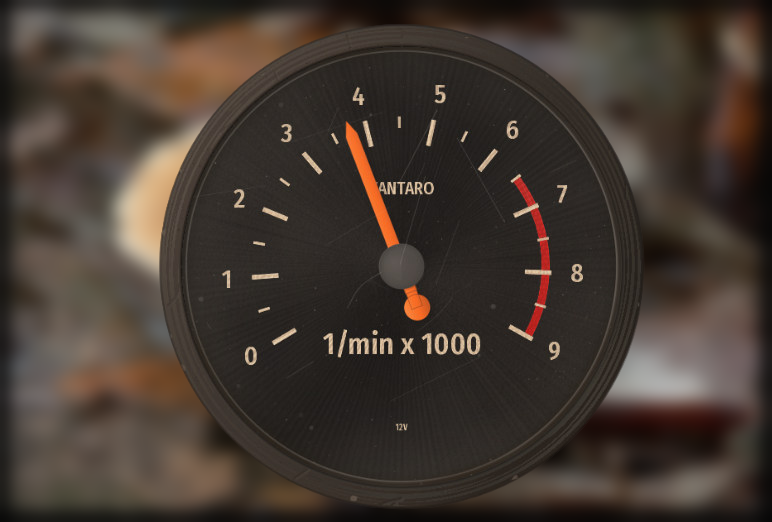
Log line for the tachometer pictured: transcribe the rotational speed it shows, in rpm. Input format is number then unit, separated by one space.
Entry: 3750 rpm
